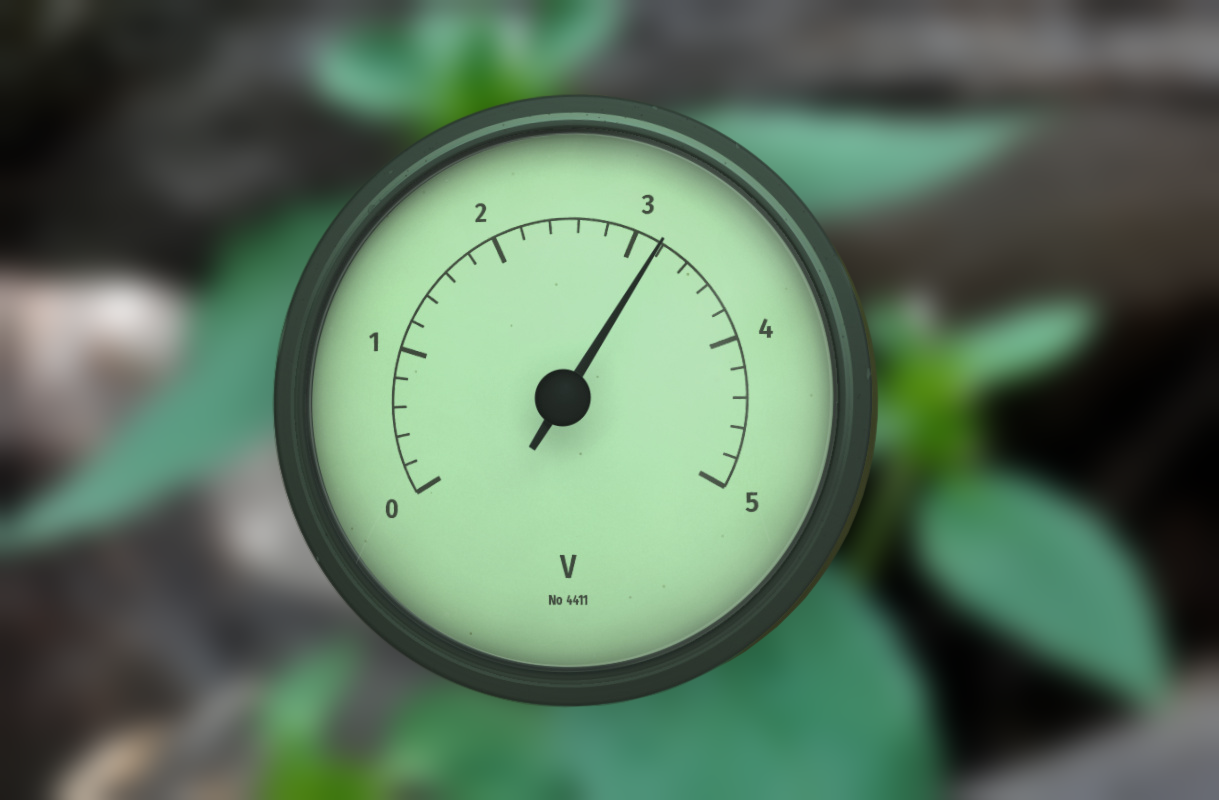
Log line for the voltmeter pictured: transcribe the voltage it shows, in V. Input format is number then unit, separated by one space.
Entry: 3.2 V
